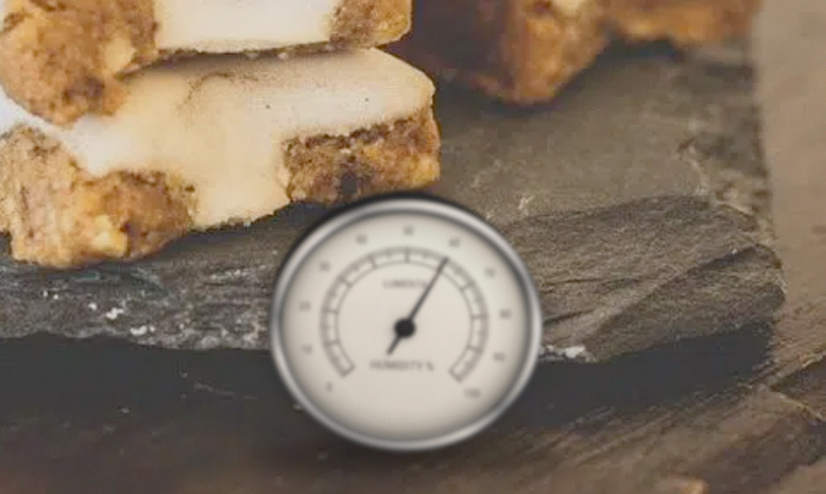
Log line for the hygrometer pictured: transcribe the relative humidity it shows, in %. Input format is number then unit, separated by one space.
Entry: 60 %
